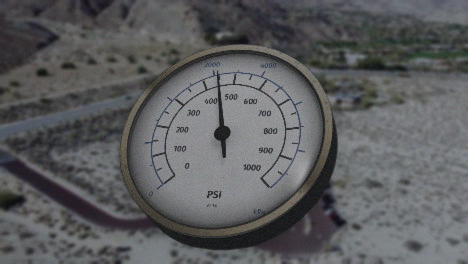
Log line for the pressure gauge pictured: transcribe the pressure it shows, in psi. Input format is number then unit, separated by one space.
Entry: 450 psi
